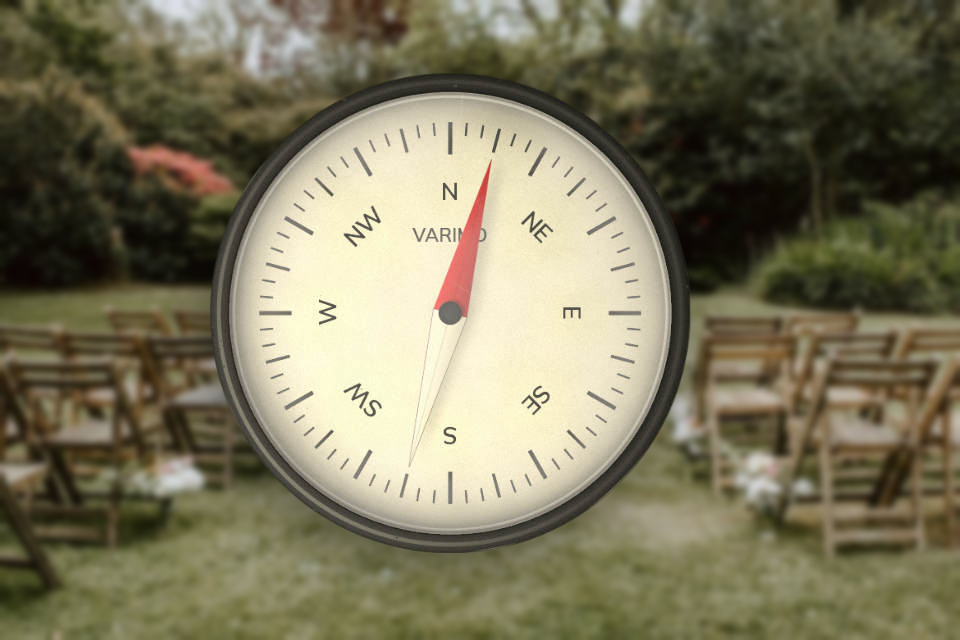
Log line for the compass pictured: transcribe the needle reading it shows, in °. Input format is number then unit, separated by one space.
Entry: 15 °
